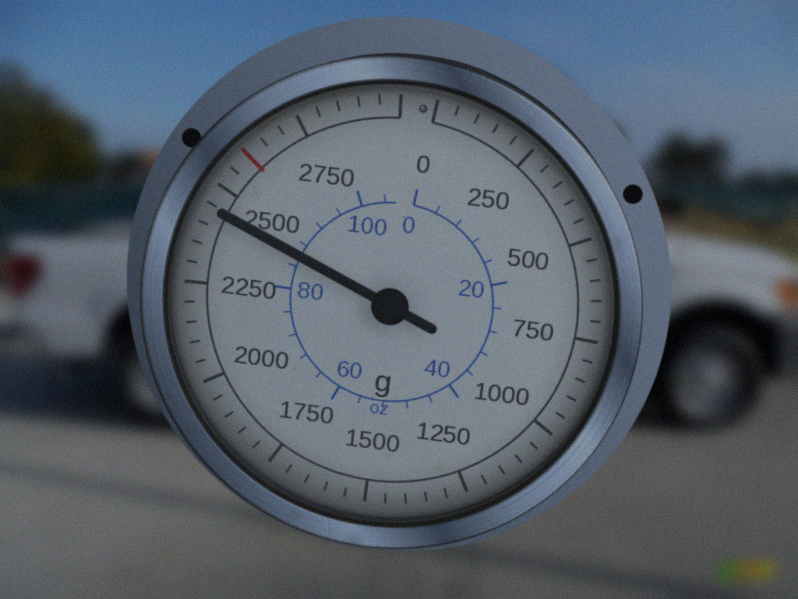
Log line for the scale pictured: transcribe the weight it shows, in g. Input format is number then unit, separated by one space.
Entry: 2450 g
